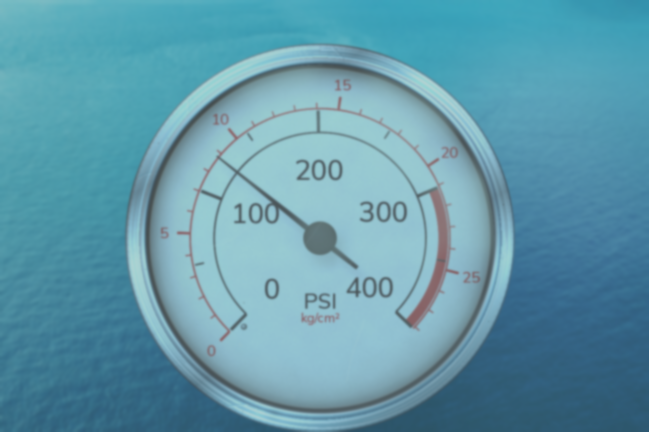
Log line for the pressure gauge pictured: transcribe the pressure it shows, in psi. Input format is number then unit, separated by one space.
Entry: 125 psi
